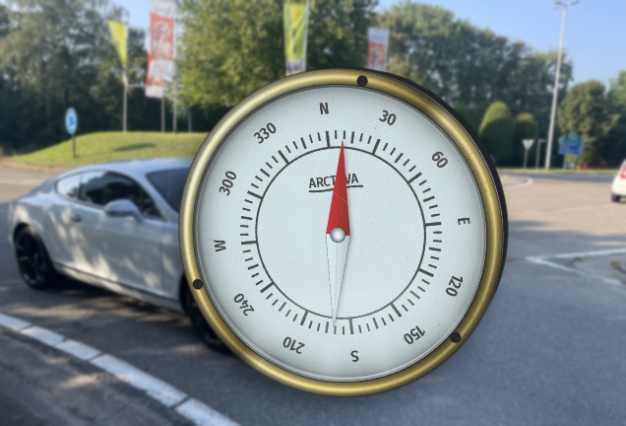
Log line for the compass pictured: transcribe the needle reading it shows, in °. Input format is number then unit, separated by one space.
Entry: 10 °
